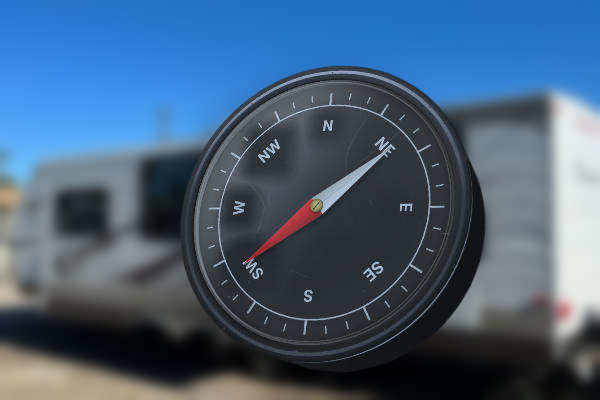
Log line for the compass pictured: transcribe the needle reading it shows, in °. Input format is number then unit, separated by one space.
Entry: 230 °
